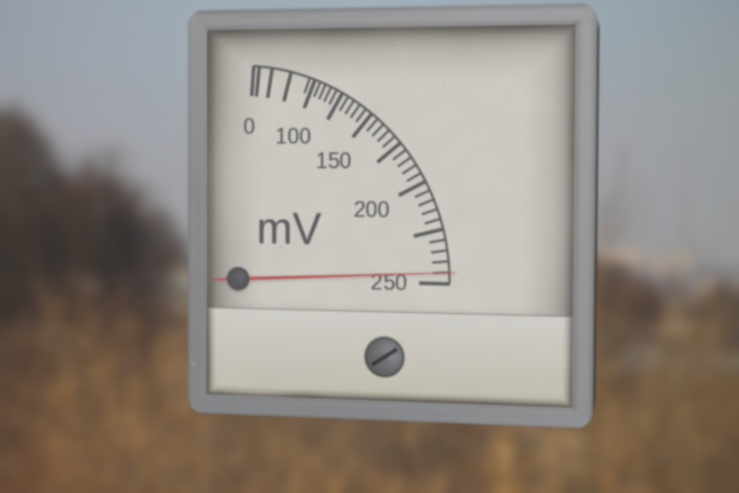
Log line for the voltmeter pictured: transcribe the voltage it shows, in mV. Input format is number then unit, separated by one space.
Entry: 245 mV
